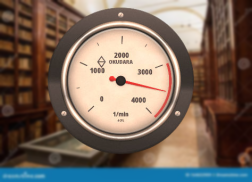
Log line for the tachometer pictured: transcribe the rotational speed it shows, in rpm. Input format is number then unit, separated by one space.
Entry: 3500 rpm
